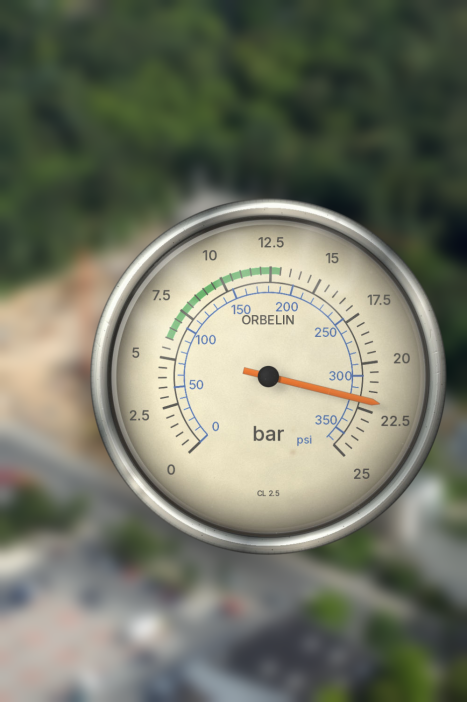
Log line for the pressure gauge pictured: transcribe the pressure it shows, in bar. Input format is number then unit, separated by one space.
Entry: 22 bar
